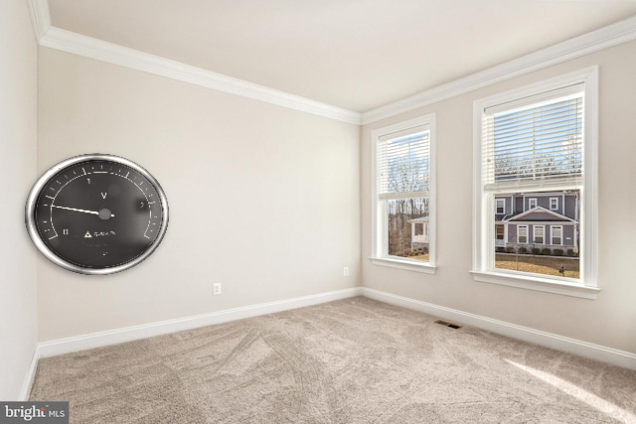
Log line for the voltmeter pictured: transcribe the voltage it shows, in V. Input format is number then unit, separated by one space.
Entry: 0.4 V
